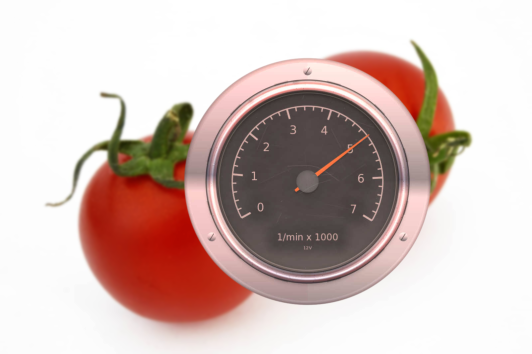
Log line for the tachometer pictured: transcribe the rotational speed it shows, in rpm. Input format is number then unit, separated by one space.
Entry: 5000 rpm
